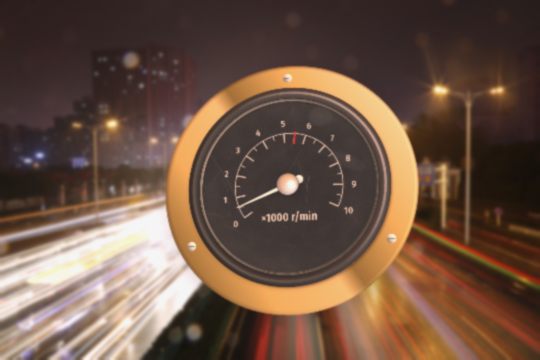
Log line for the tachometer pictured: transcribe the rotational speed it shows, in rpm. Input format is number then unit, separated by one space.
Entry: 500 rpm
